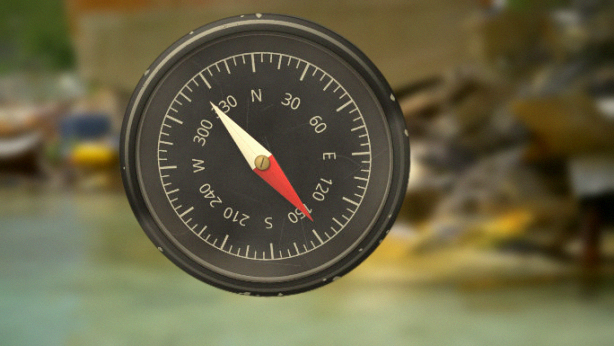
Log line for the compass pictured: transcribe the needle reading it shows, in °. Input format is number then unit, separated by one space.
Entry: 145 °
